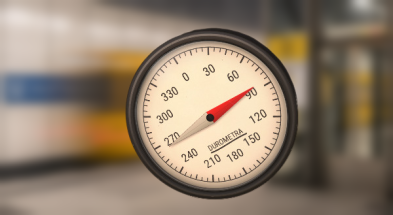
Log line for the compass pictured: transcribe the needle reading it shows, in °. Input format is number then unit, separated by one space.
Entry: 85 °
